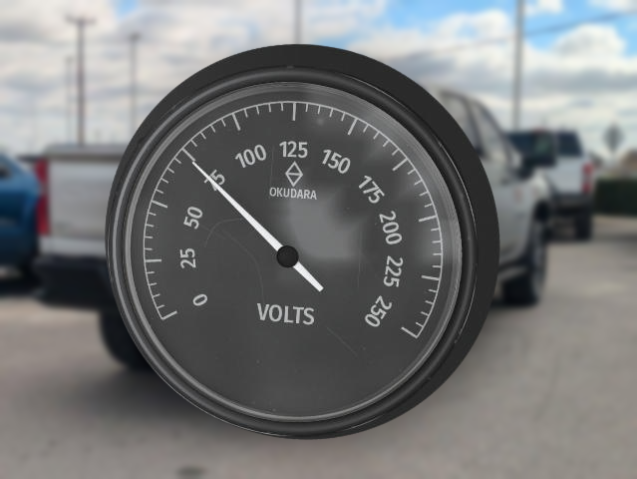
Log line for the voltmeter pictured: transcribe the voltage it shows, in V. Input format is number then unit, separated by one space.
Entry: 75 V
